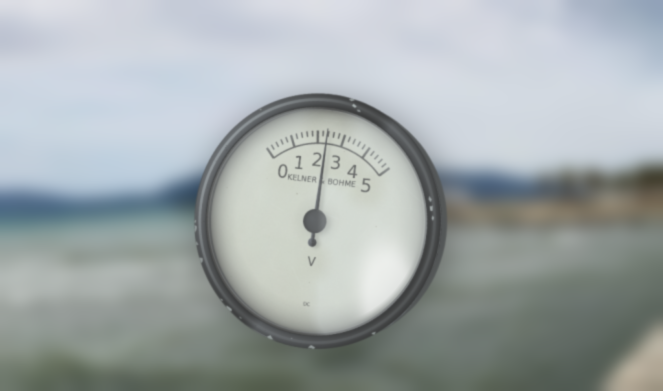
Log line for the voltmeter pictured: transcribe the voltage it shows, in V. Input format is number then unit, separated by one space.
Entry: 2.4 V
